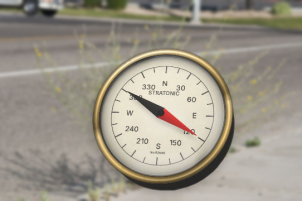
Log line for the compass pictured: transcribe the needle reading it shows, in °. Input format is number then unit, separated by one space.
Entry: 120 °
